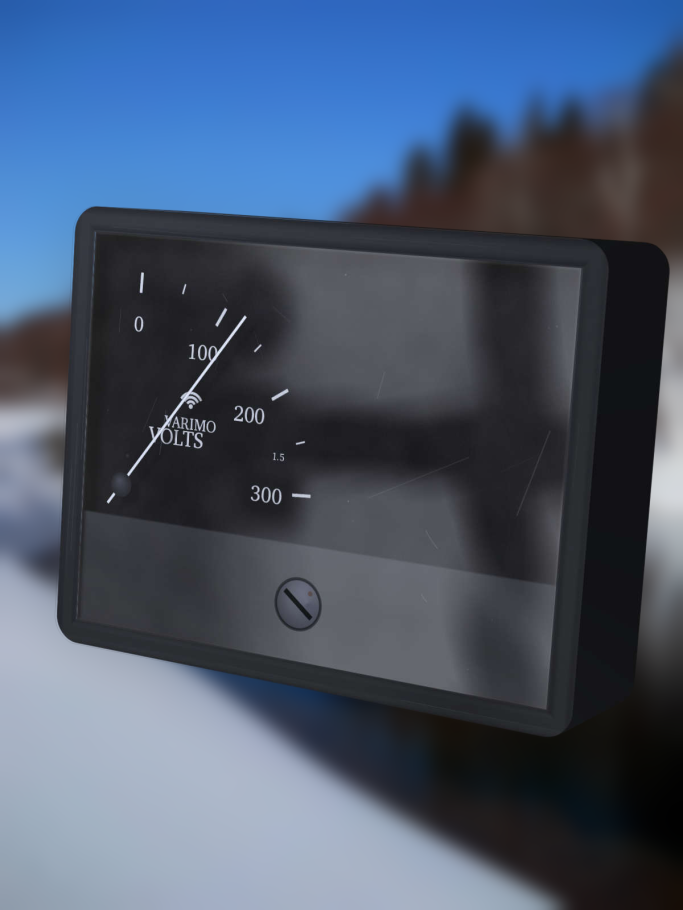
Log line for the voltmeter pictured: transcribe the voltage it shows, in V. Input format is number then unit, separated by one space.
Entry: 125 V
